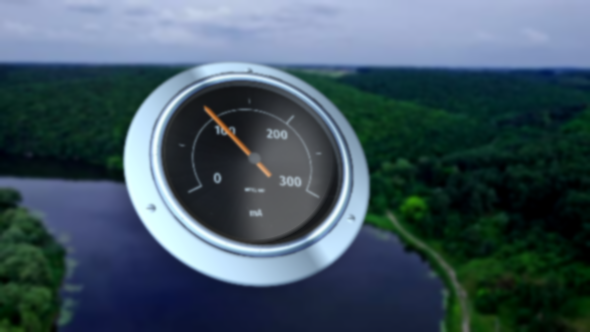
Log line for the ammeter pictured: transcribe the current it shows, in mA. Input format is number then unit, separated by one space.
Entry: 100 mA
